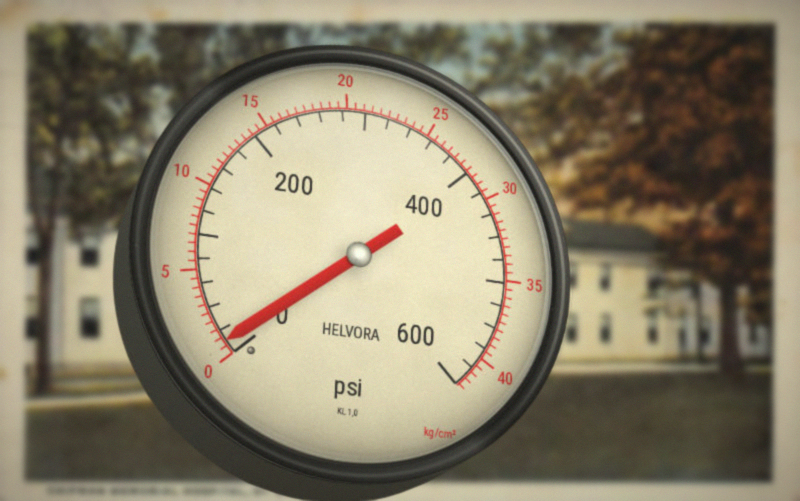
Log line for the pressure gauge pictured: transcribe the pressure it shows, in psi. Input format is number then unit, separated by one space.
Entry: 10 psi
